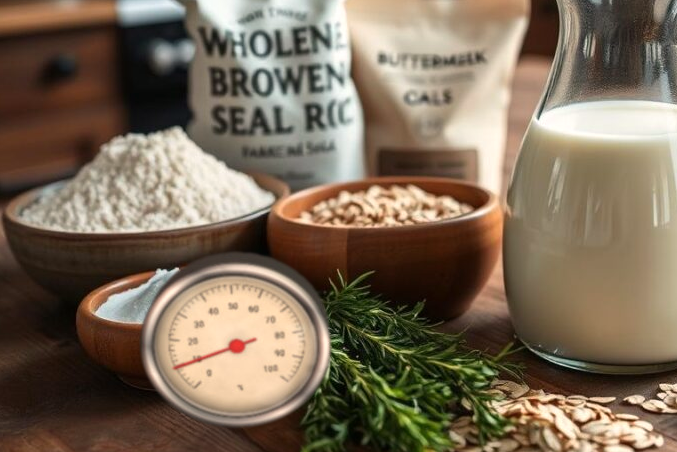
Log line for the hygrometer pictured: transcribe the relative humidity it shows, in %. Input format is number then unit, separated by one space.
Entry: 10 %
